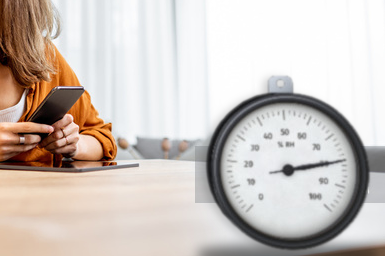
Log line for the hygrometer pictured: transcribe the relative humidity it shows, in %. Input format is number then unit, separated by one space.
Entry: 80 %
